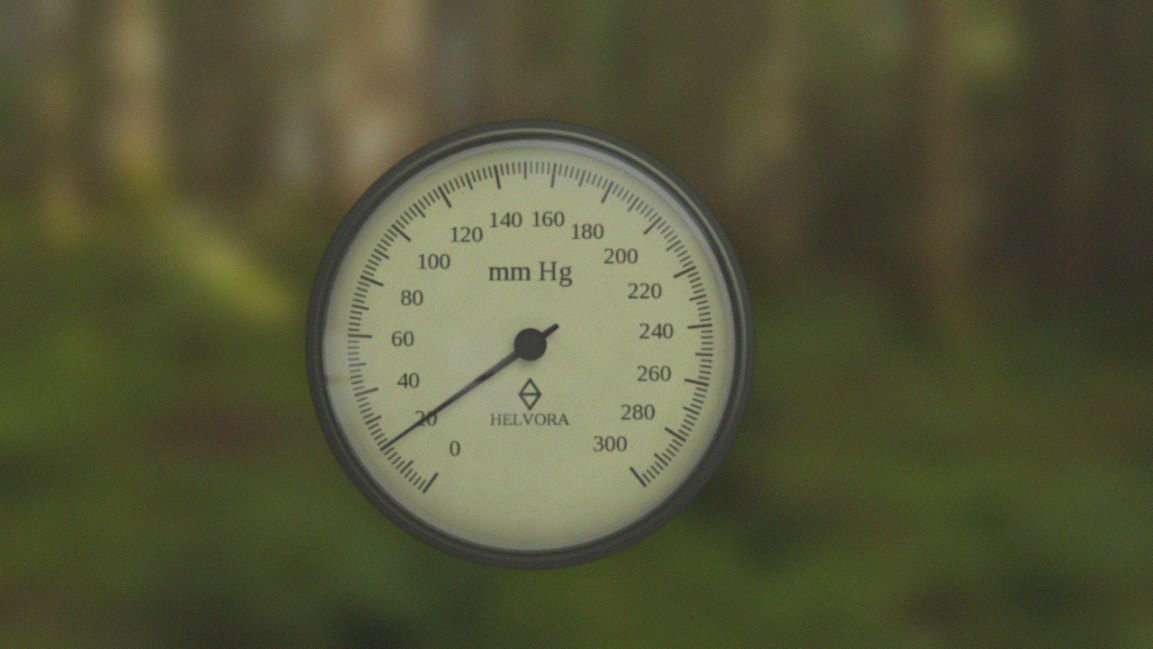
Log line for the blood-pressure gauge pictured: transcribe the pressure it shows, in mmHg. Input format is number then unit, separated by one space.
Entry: 20 mmHg
